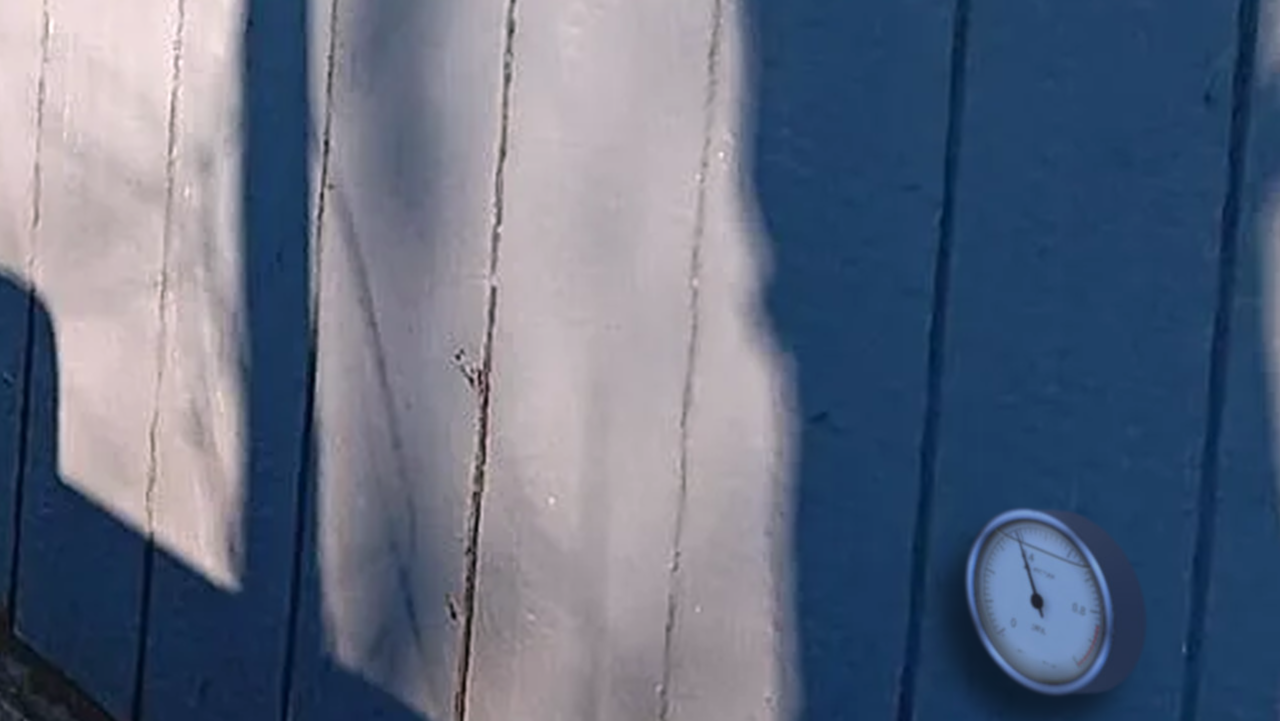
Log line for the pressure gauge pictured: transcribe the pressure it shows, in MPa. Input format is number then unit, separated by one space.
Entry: 0.4 MPa
